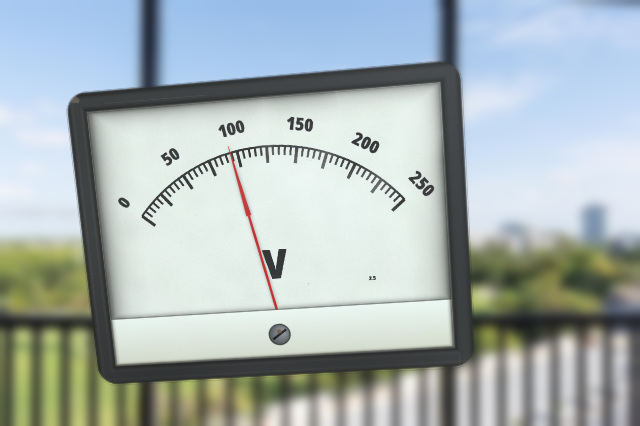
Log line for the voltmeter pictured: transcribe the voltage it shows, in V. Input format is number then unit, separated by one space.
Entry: 95 V
